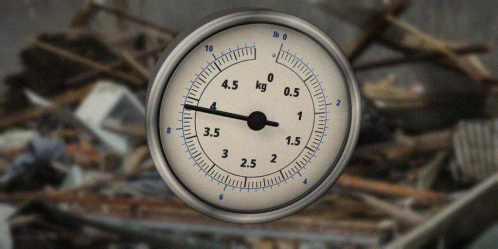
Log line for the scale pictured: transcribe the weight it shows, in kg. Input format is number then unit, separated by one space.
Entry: 3.9 kg
